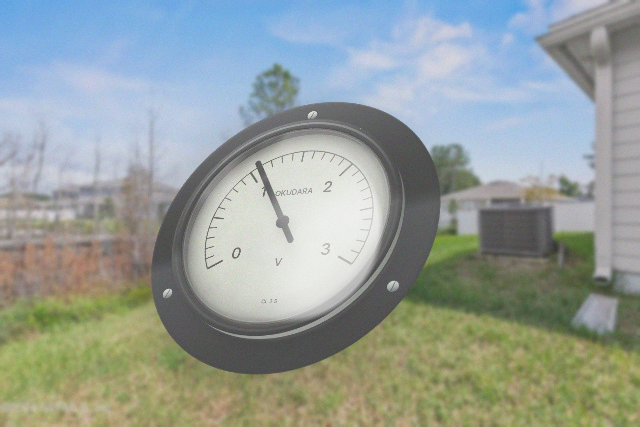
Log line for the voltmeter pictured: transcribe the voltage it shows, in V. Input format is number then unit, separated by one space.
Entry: 1.1 V
